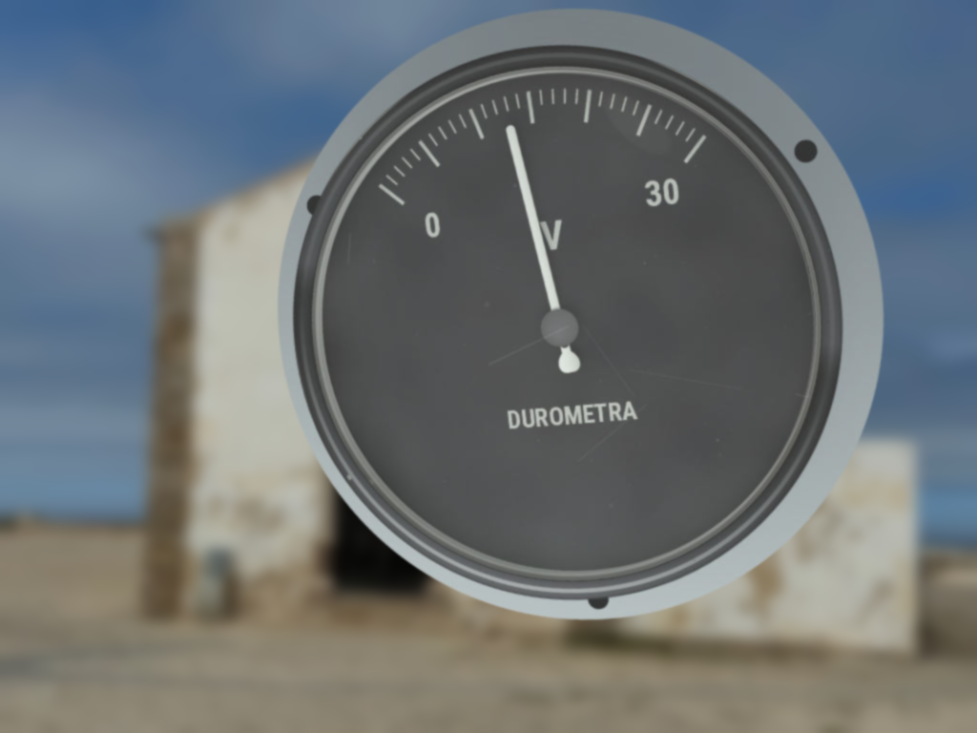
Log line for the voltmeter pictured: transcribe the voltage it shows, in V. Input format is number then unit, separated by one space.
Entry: 13 V
